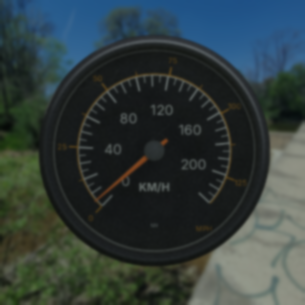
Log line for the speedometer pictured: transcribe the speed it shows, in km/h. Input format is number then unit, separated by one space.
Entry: 5 km/h
